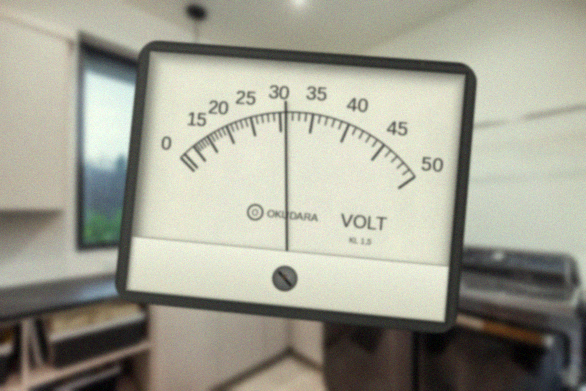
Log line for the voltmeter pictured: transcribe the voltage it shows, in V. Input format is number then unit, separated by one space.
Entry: 31 V
